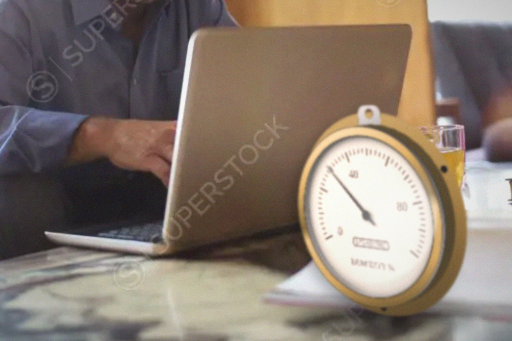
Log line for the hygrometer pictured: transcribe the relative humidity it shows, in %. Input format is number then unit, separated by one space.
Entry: 30 %
